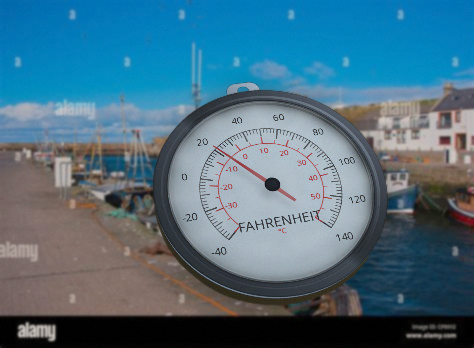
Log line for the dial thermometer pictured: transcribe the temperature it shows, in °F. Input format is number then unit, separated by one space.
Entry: 20 °F
